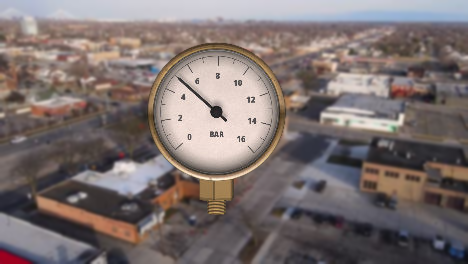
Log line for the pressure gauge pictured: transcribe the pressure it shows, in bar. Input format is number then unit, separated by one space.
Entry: 5 bar
